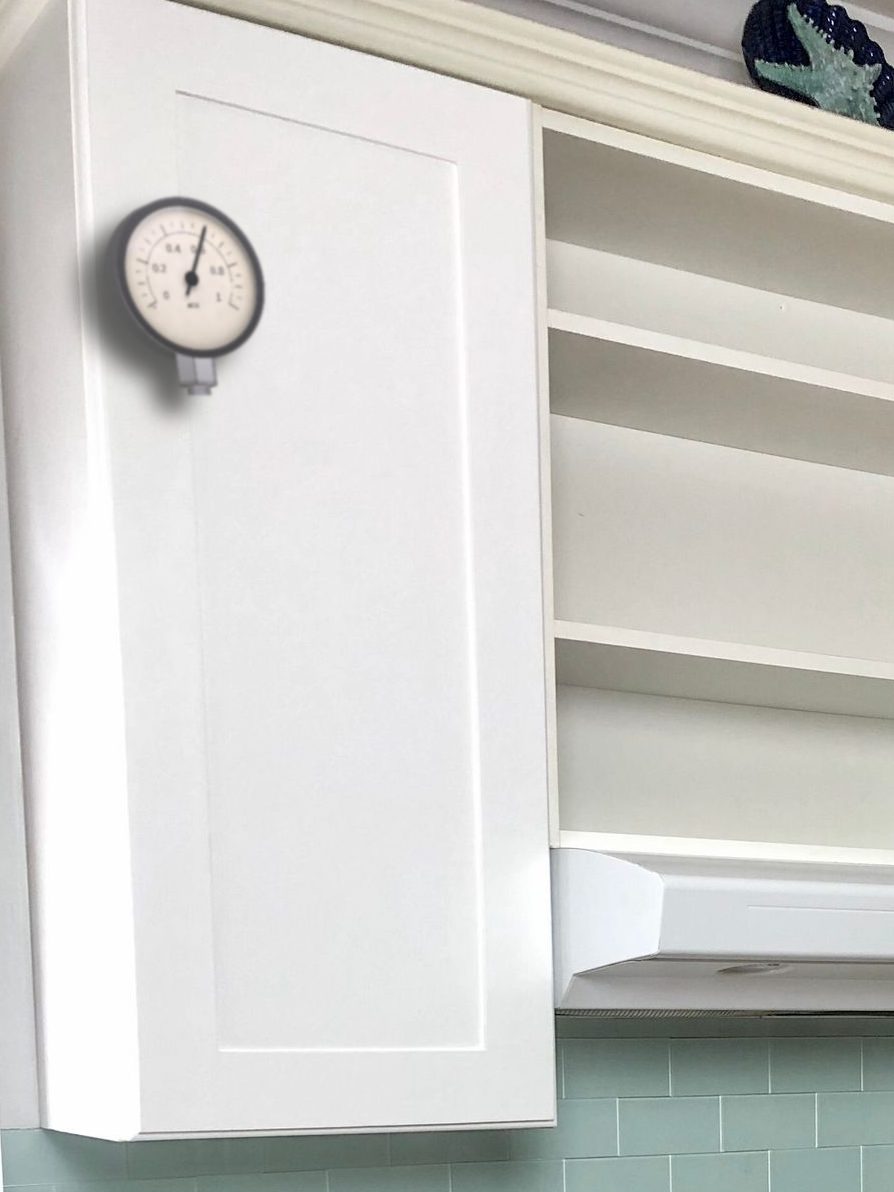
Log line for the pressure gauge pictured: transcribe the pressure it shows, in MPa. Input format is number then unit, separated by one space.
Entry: 0.6 MPa
